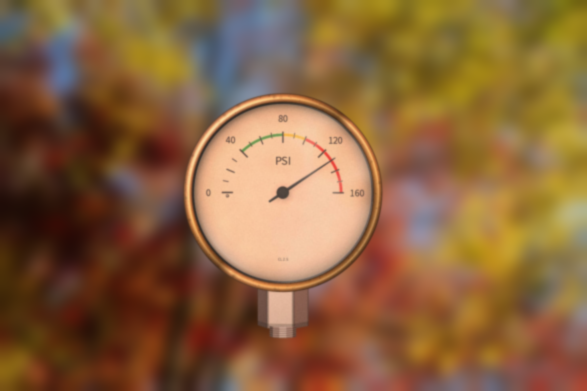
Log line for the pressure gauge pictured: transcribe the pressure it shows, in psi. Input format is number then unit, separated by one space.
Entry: 130 psi
